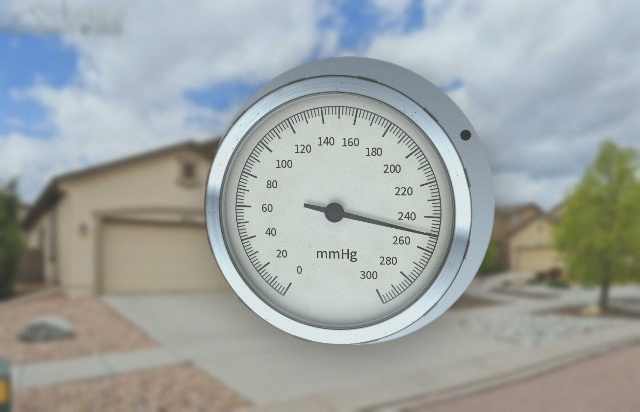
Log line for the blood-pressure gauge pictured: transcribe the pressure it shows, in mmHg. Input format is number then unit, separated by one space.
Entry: 250 mmHg
